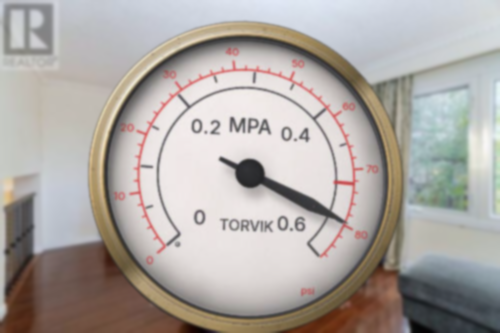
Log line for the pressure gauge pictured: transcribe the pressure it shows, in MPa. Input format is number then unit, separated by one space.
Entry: 0.55 MPa
